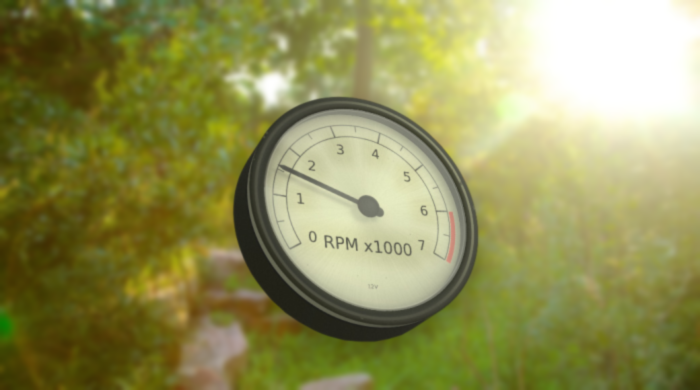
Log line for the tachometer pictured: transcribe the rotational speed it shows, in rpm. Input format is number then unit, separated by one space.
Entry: 1500 rpm
